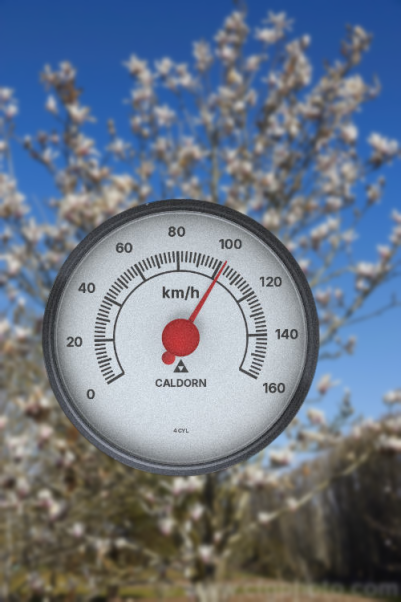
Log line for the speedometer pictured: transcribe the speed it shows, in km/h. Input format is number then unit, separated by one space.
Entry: 102 km/h
